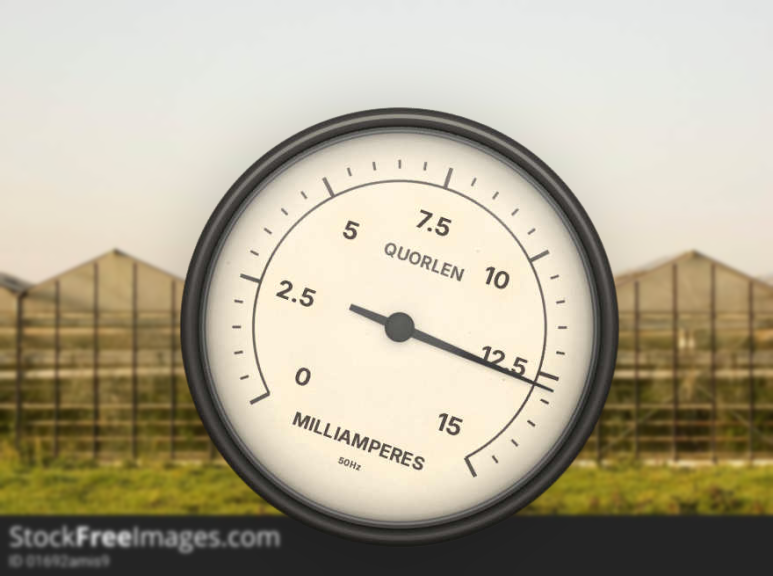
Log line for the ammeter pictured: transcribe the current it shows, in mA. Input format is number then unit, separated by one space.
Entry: 12.75 mA
